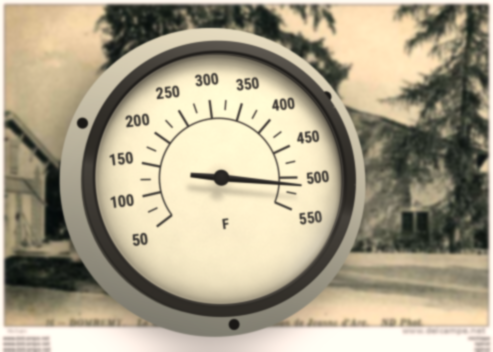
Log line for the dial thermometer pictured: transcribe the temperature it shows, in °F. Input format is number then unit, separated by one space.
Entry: 512.5 °F
